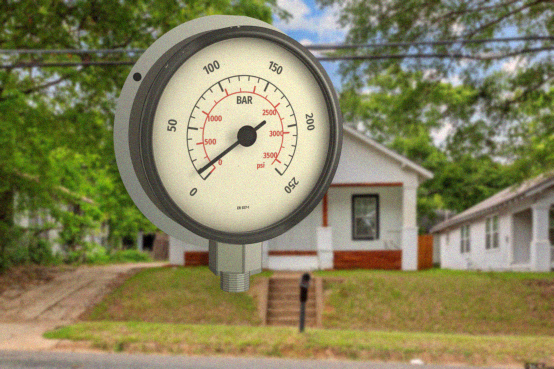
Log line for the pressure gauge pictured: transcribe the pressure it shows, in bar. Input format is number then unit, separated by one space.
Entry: 10 bar
